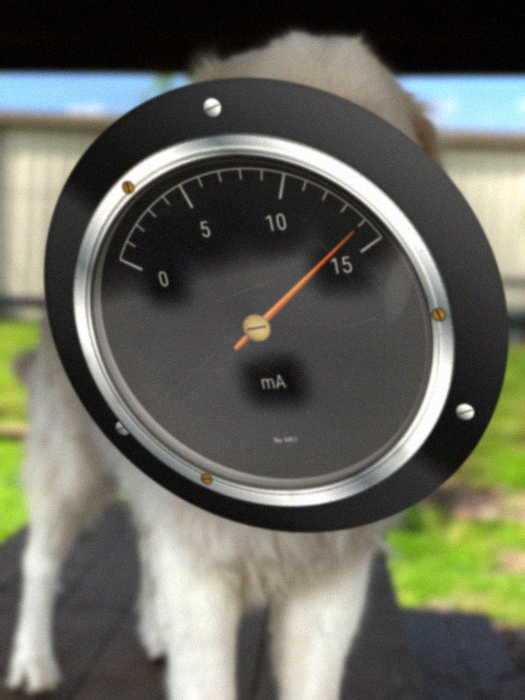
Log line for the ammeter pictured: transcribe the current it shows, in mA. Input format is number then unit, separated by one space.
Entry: 14 mA
